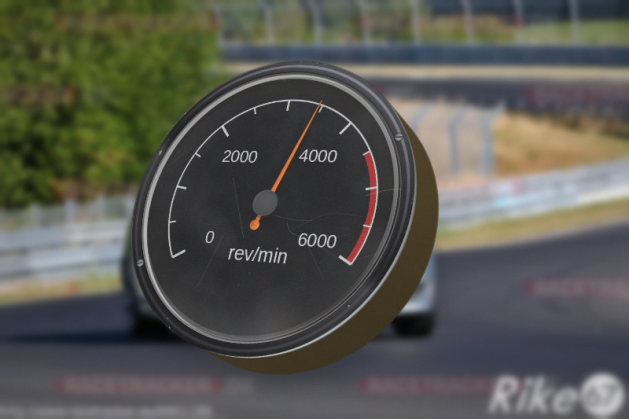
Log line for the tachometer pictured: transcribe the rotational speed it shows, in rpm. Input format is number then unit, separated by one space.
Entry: 3500 rpm
